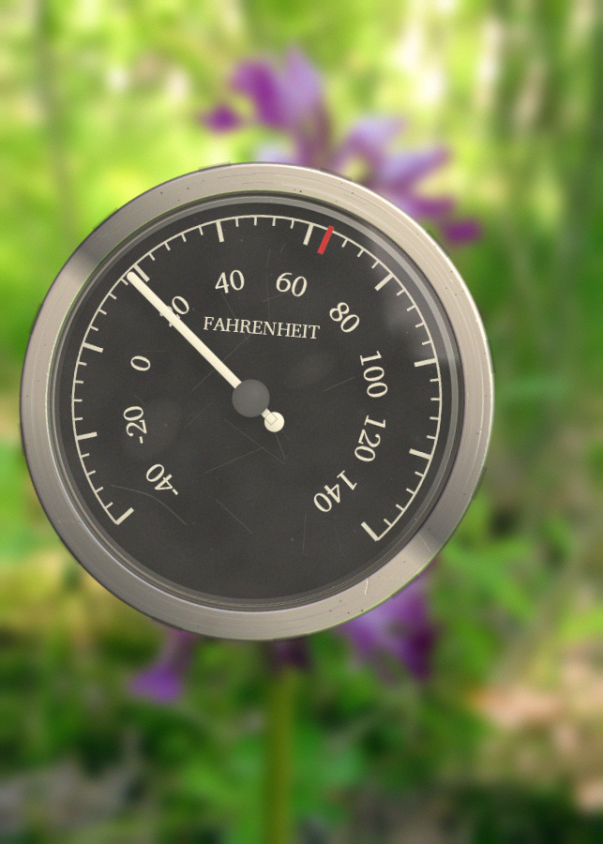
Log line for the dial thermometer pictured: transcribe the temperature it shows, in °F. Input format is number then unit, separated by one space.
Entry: 18 °F
